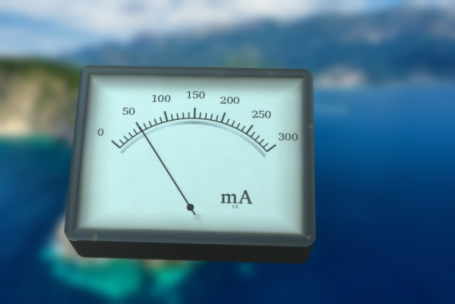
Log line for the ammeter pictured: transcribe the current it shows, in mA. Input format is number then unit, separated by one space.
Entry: 50 mA
